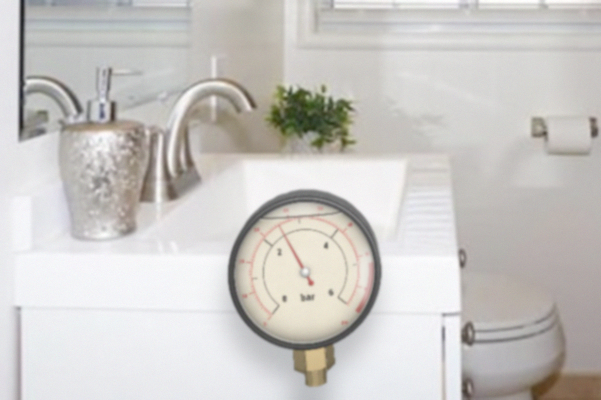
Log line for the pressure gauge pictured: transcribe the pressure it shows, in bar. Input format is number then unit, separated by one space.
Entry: 2.5 bar
